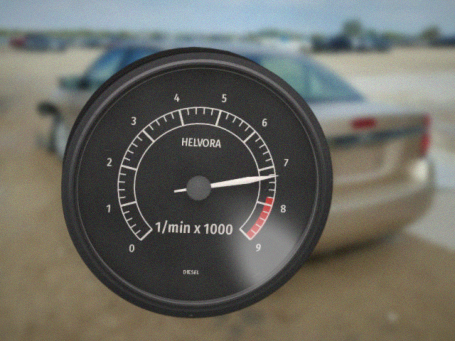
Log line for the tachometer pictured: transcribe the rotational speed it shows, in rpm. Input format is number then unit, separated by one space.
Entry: 7200 rpm
